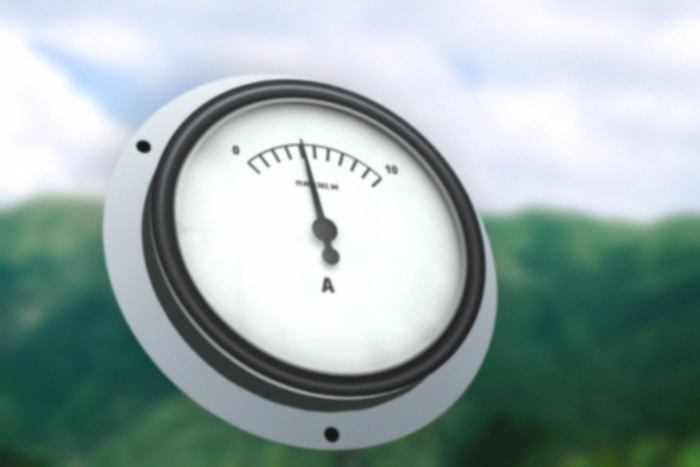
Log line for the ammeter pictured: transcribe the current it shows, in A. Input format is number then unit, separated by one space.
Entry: 4 A
